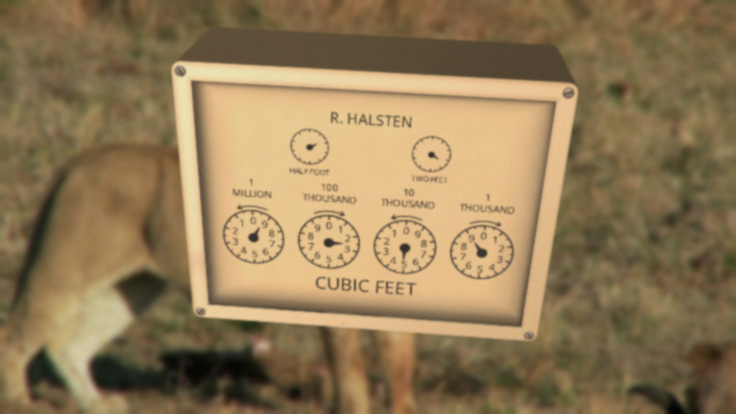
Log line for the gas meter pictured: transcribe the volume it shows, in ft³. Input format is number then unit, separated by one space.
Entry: 924900 ft³
